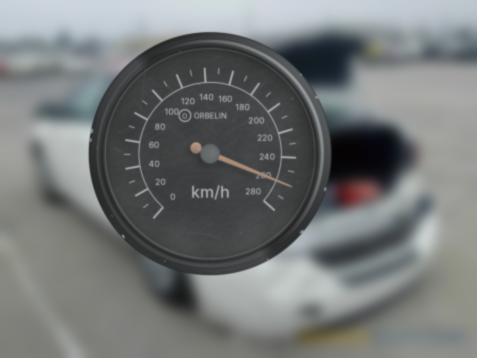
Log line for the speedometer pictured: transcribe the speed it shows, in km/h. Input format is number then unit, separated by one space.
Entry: 260 km/h
